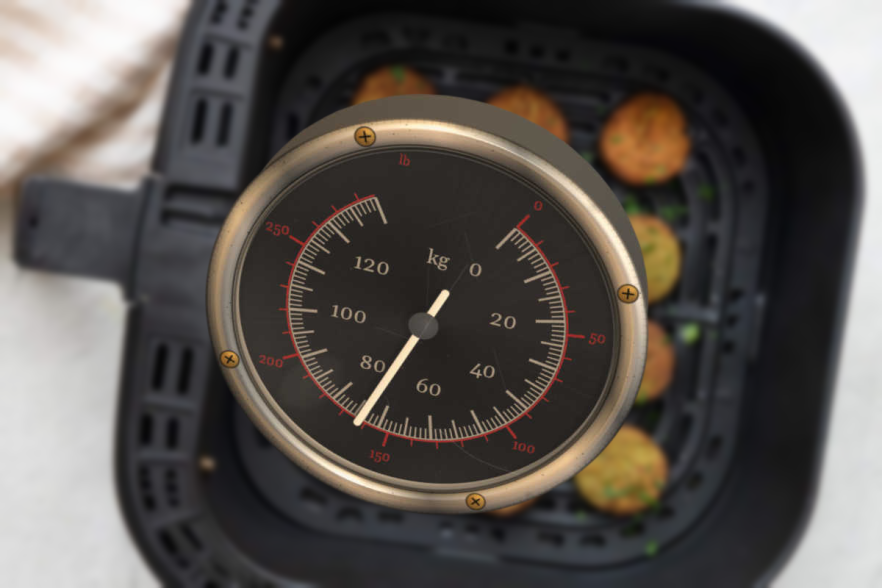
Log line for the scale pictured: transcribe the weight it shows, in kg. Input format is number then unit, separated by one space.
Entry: 74 kg
